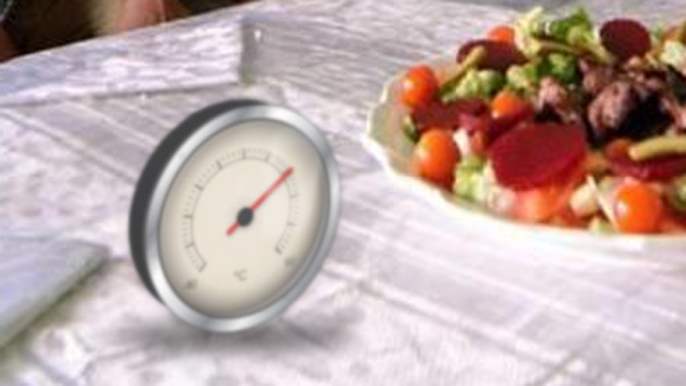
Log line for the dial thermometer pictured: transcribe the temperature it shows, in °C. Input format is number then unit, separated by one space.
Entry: 30 °C
